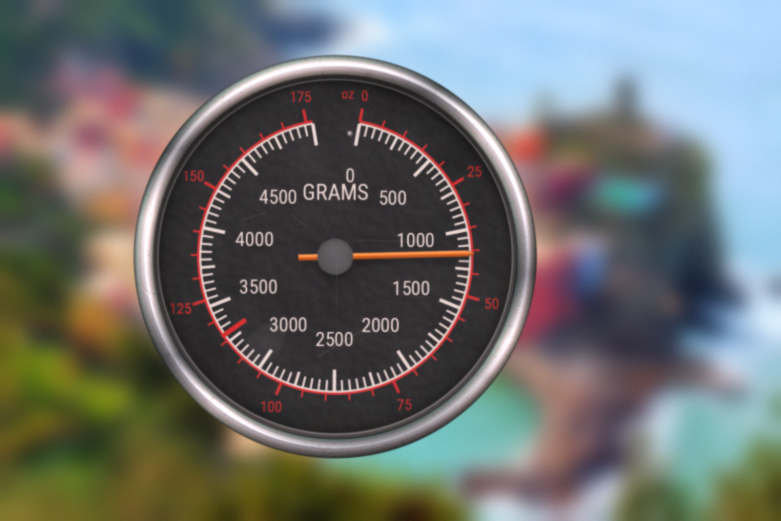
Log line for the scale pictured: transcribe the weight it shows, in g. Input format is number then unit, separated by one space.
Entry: 1150 g
